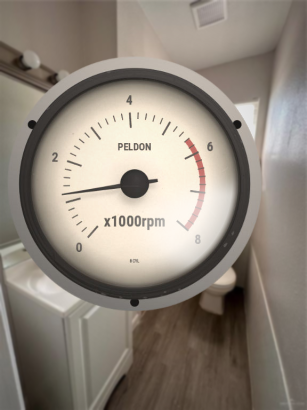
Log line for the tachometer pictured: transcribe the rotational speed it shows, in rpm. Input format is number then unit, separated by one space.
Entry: 1200 rpm
